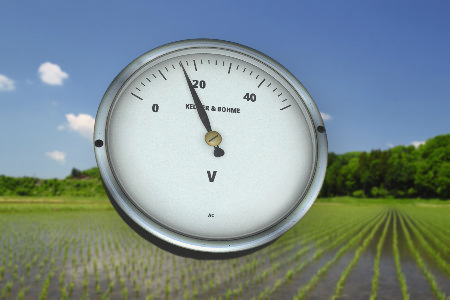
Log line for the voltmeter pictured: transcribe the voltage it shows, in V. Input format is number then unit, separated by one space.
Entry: 16 V
